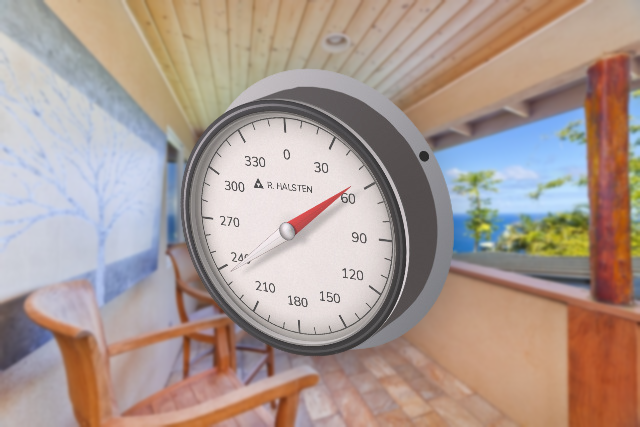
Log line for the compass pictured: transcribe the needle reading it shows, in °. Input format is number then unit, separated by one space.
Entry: 55 °
